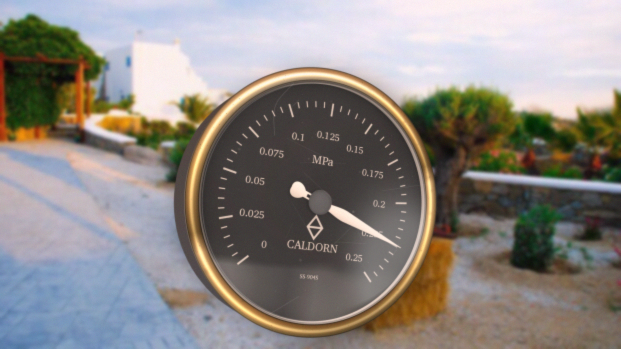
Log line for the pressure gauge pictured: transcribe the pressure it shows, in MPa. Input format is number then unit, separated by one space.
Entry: 0.225 MPa
